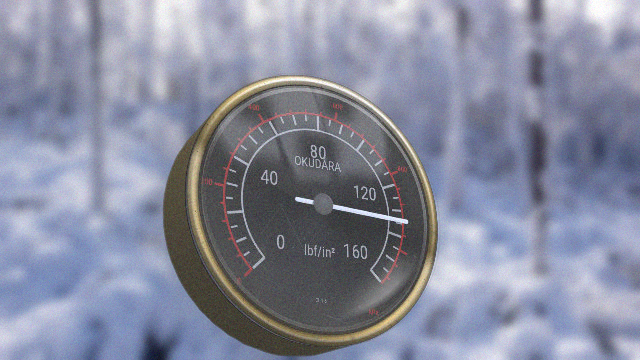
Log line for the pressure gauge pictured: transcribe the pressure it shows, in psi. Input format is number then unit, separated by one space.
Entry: 135 psi
